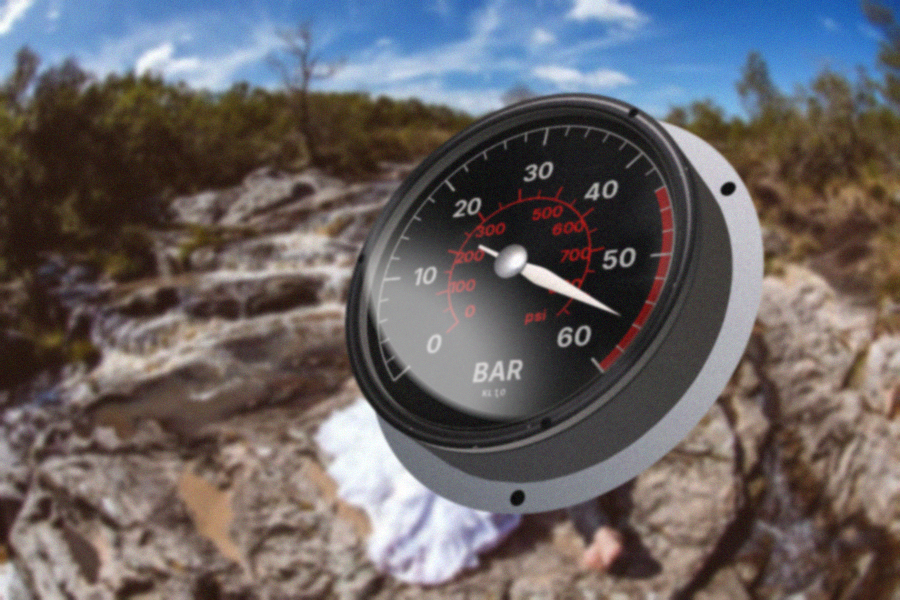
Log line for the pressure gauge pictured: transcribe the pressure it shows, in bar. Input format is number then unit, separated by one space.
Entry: 56 bar
